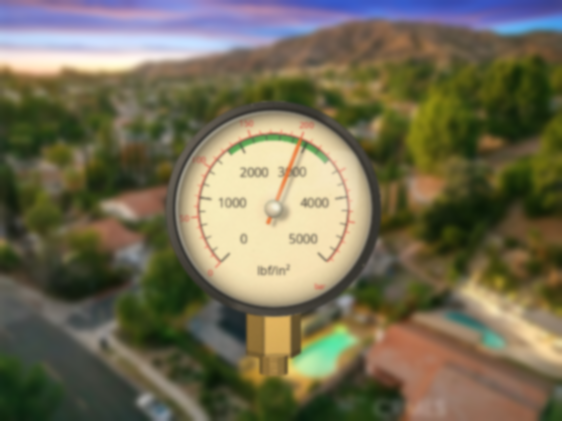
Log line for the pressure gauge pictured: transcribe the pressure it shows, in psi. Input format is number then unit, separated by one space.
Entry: 2900 psi
